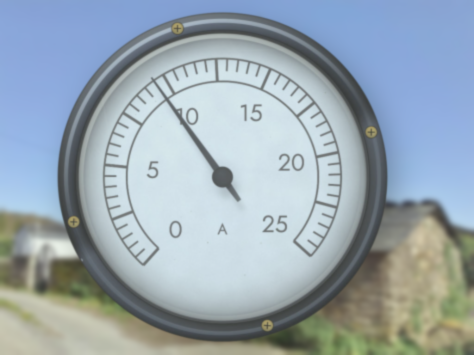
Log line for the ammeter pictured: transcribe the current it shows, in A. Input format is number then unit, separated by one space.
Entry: 9.5 A
